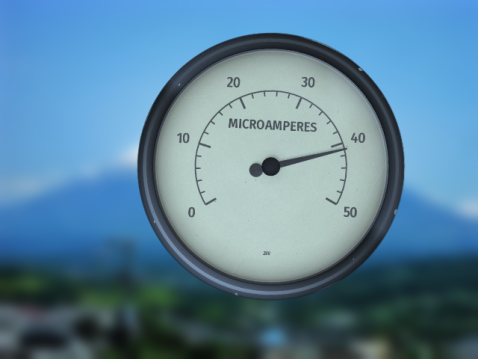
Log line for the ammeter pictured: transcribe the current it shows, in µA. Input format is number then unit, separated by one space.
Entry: 41 µA
